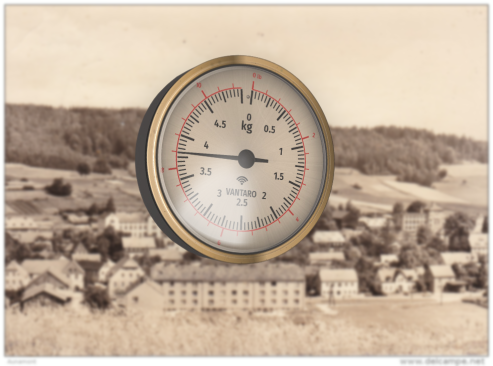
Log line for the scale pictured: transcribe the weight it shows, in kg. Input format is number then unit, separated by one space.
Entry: 3.8 kg
